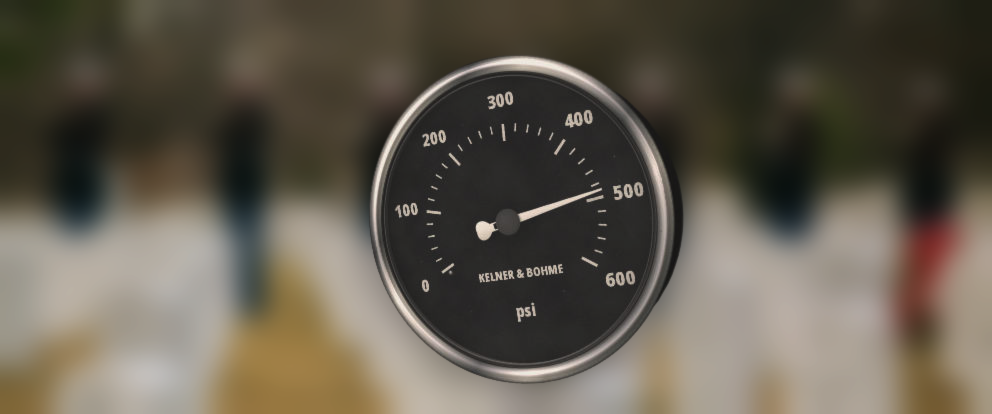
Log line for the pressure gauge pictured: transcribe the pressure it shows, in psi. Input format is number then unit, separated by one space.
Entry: 490 psi
